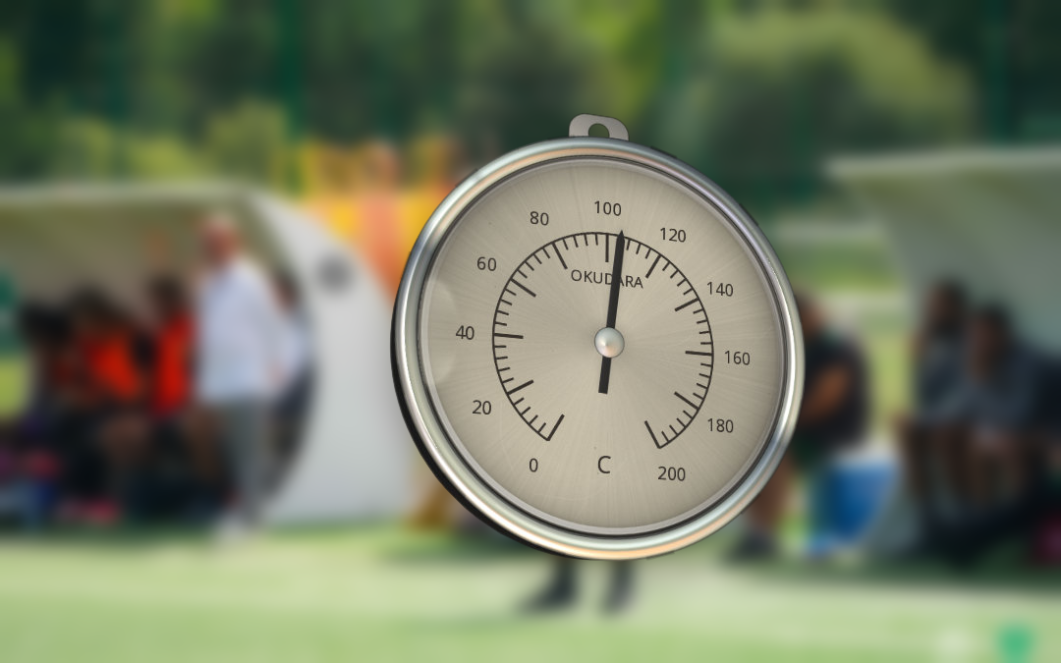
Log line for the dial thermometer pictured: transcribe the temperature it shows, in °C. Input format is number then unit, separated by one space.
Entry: 104 °C
